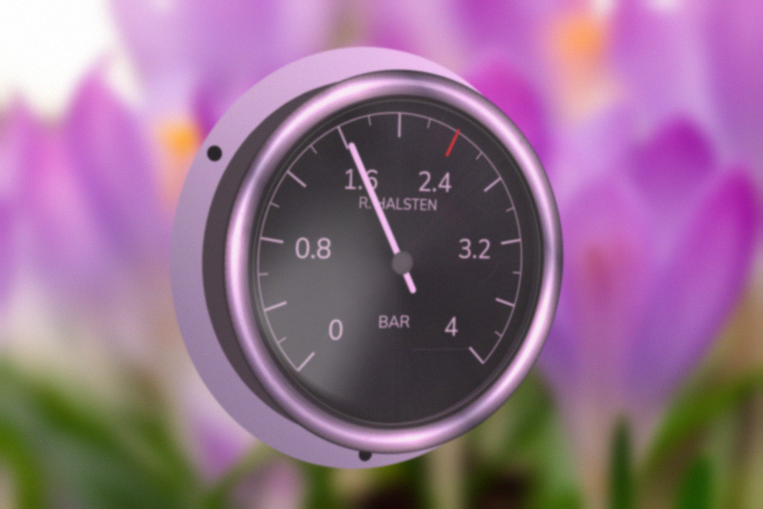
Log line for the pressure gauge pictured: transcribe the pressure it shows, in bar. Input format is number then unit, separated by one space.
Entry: 1.6 bar
